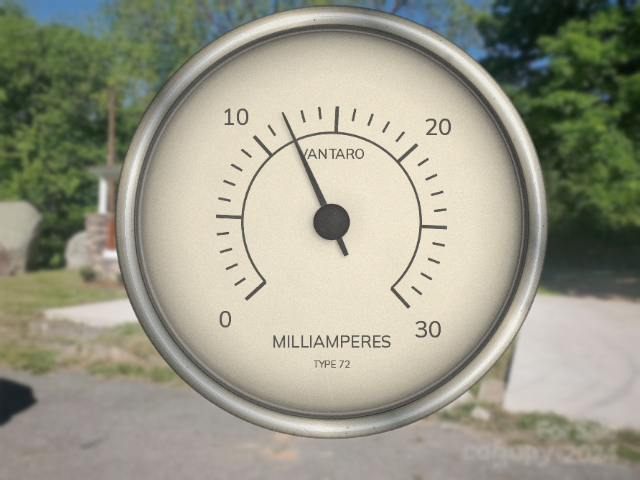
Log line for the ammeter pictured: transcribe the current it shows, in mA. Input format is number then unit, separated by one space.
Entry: 12 mA
